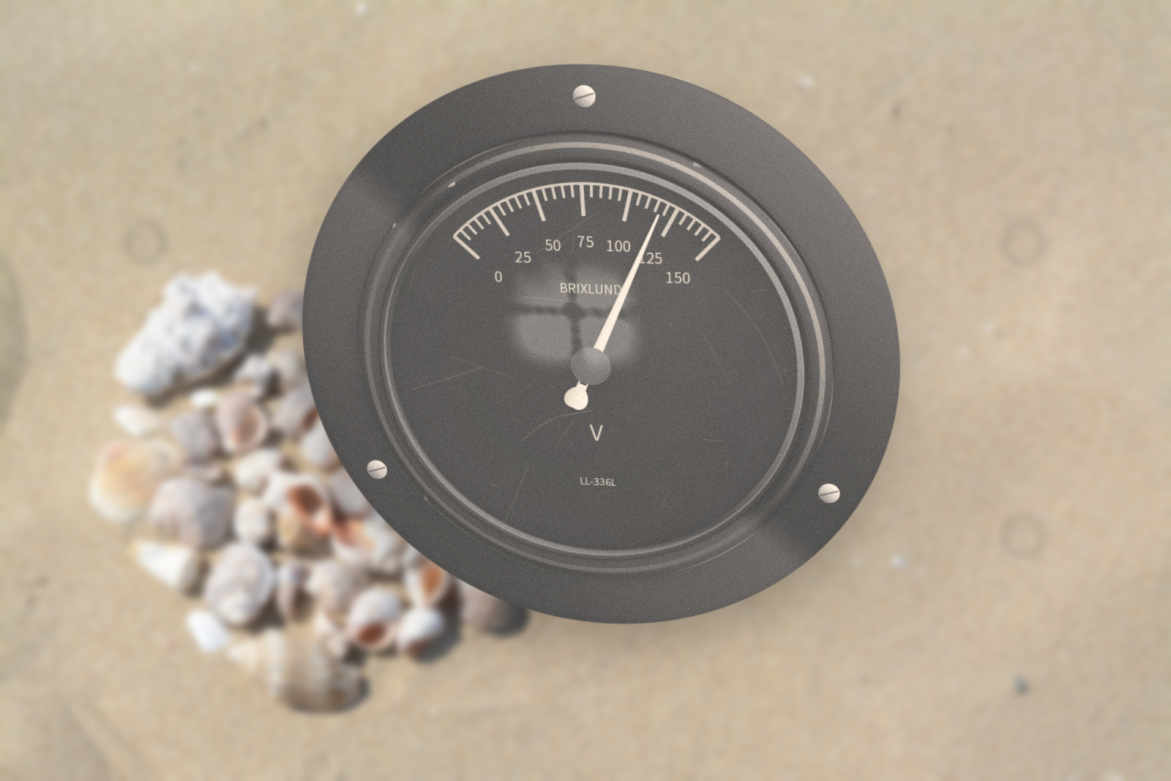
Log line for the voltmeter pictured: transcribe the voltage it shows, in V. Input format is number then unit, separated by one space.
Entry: 117.5 V
